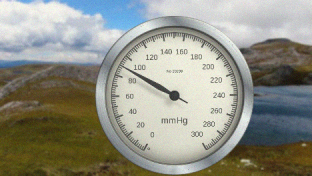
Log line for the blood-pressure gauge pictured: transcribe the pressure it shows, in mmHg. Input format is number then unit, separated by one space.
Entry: 90 mmHg
